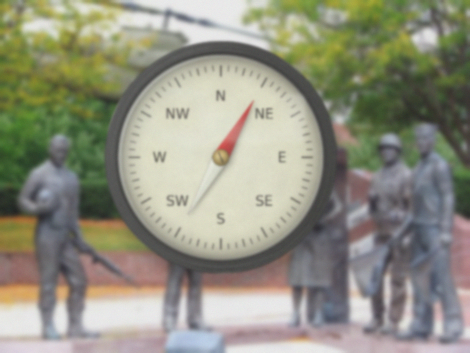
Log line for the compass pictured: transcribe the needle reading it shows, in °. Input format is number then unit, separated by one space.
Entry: 30 °
